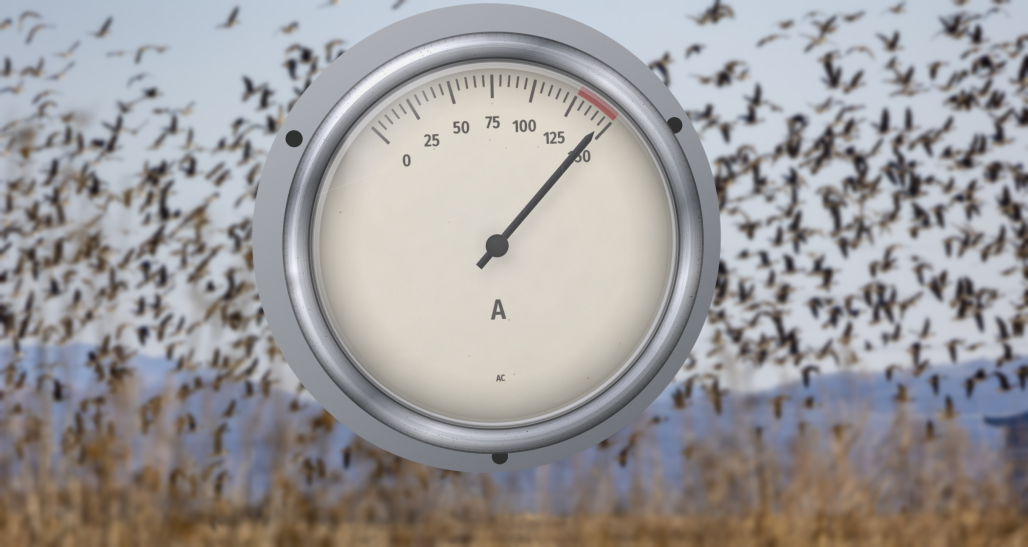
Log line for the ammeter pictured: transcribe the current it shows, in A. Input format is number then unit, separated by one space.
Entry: 145 A
